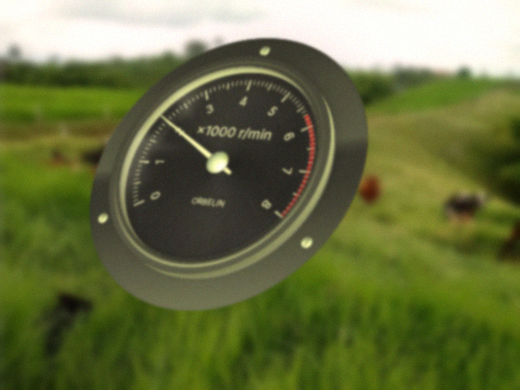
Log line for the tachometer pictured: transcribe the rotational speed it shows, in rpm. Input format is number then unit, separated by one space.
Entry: 2000 rpm
